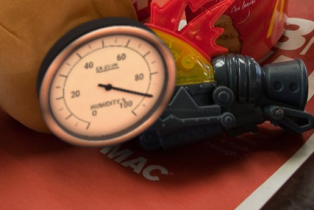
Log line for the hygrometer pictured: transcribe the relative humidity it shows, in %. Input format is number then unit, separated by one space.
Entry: 90 %
